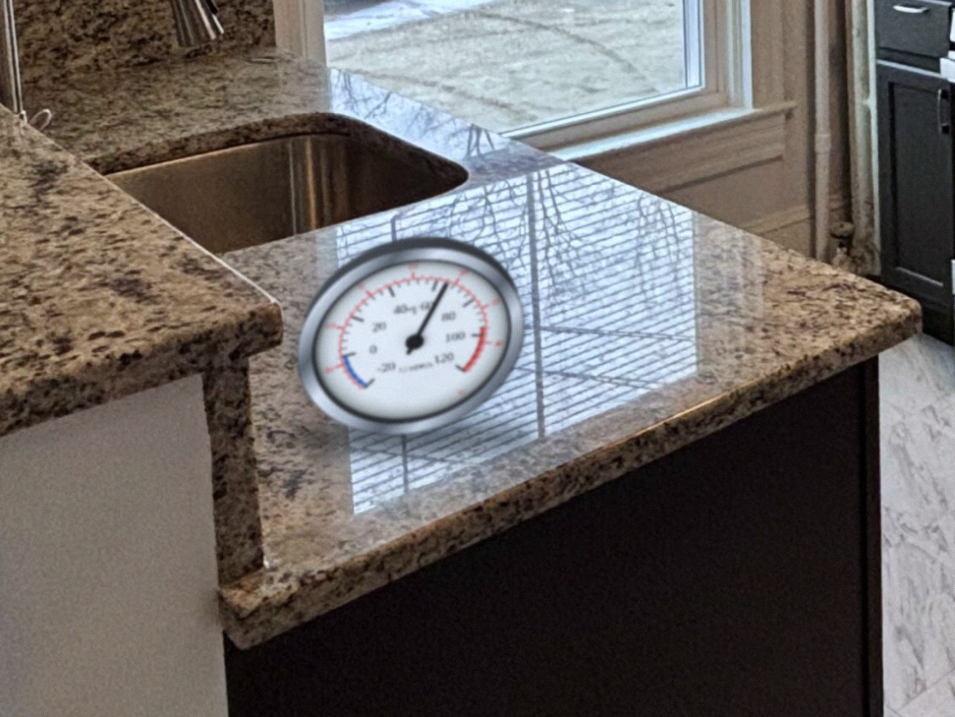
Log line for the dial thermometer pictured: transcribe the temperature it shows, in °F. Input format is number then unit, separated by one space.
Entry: 64 °F
